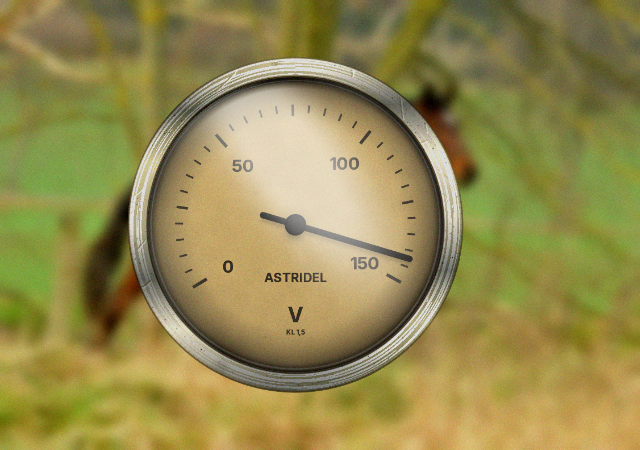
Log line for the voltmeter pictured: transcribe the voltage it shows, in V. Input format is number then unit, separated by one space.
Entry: 142.5 V
